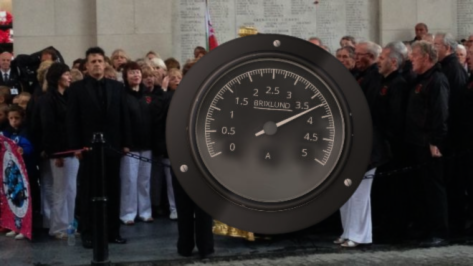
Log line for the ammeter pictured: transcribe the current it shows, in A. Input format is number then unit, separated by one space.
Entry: 3.75 A
